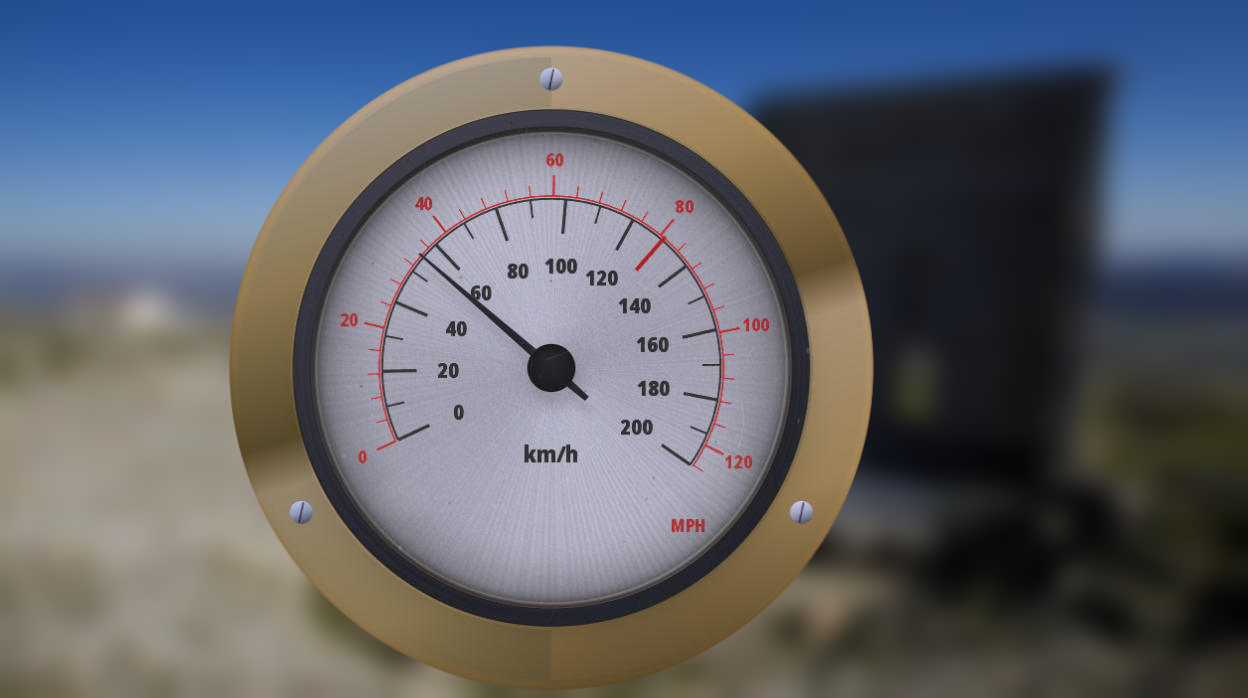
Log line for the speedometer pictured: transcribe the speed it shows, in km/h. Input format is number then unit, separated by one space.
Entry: 55 km/h
